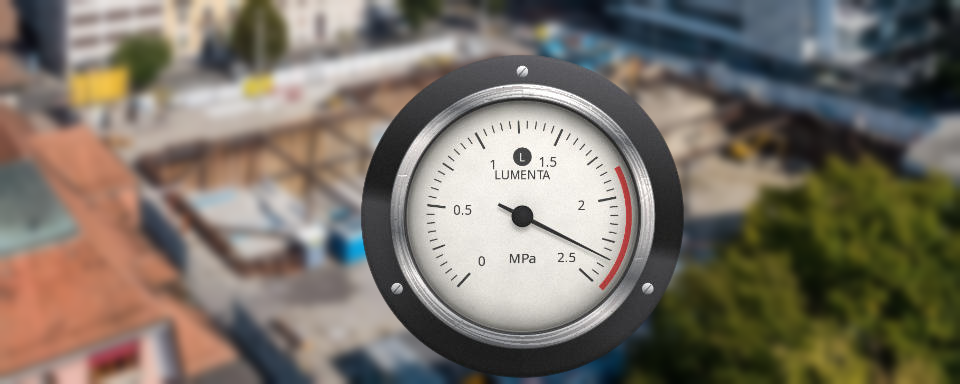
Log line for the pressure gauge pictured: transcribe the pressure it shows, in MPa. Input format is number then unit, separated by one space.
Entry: 2.35 MPa
